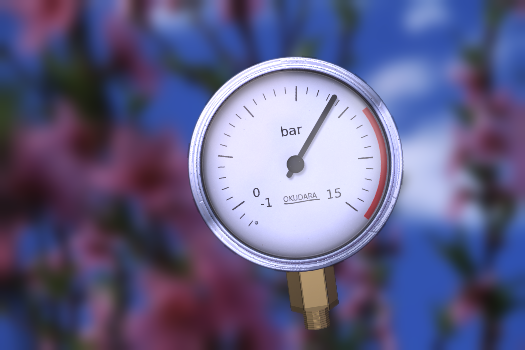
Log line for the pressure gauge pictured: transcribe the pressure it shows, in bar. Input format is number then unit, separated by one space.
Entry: 9.25 bar
